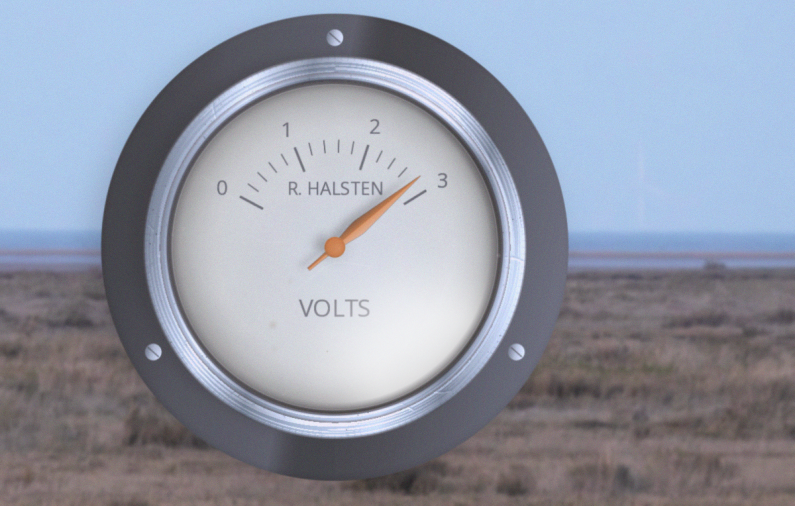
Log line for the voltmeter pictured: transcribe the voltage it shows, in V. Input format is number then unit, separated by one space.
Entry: 2.8 V
